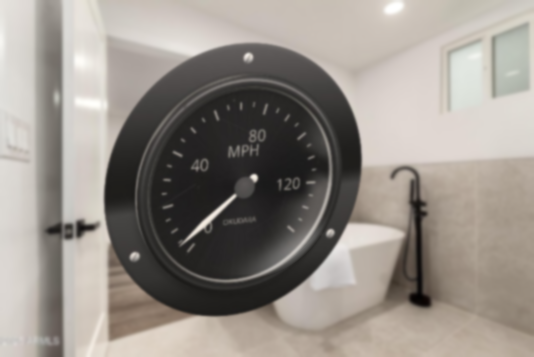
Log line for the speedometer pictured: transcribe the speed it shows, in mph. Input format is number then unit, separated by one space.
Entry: 5 mph
